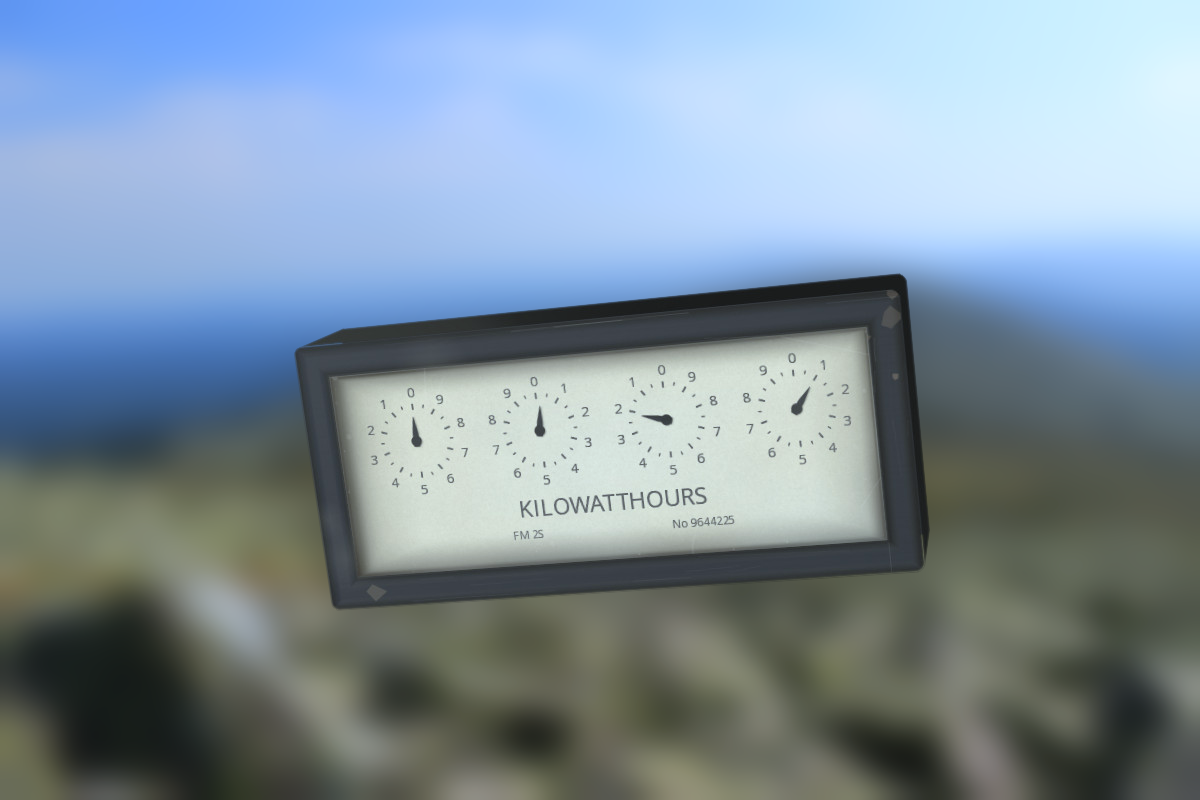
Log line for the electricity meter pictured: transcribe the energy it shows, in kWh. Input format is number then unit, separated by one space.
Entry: 21 kWh
